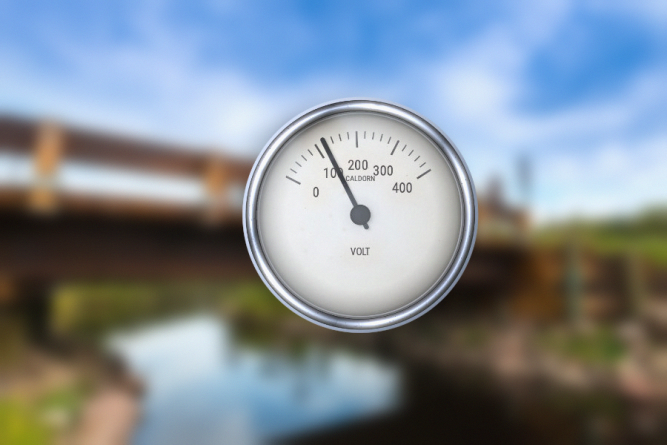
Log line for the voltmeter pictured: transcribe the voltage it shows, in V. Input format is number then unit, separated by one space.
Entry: 120 V
